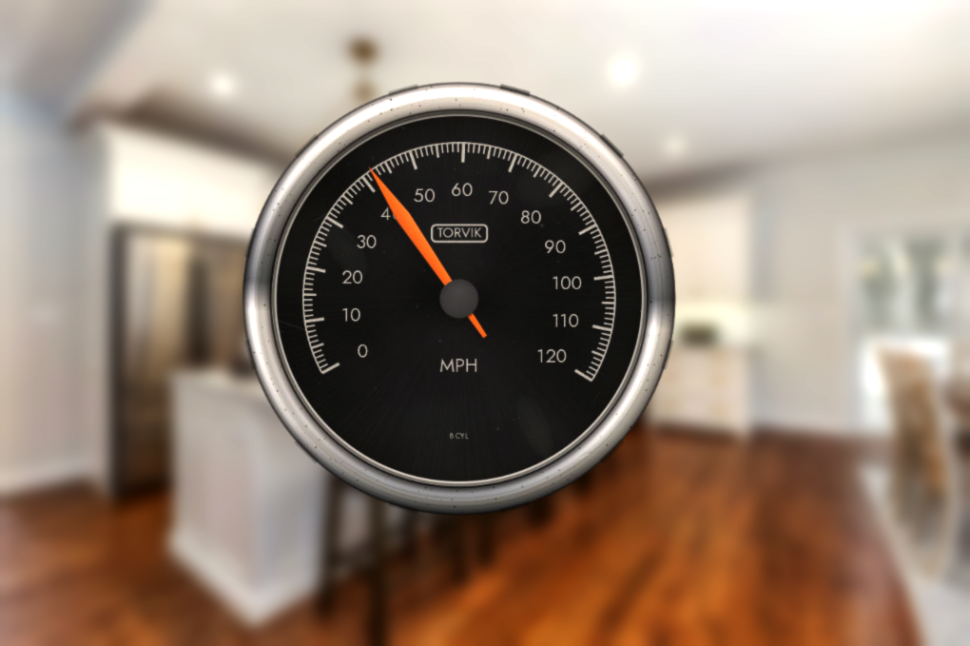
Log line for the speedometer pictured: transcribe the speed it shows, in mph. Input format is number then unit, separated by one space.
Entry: 42 mph
